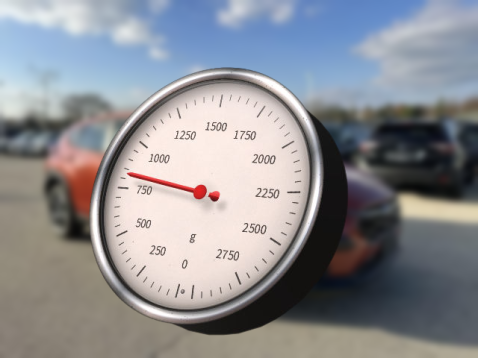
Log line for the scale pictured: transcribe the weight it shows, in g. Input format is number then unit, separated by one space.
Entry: 825 g
